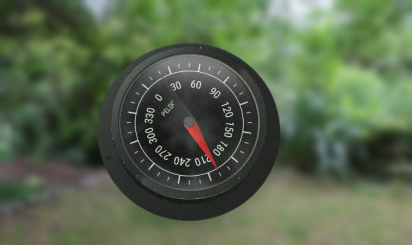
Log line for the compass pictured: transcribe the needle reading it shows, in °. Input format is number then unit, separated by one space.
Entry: 200 °
